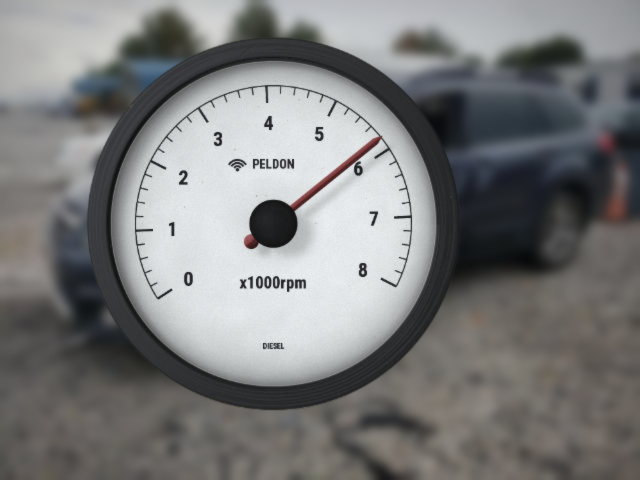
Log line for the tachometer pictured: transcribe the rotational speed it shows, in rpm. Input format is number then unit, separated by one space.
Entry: 5800 rpm
